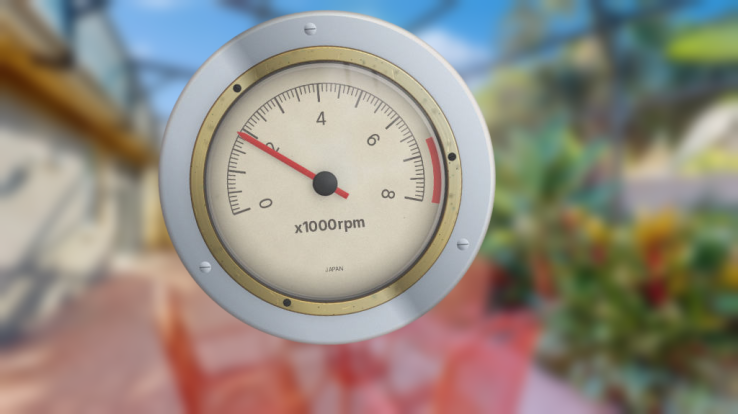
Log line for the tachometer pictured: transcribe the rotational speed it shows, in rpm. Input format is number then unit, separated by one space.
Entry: 1900 rpm
